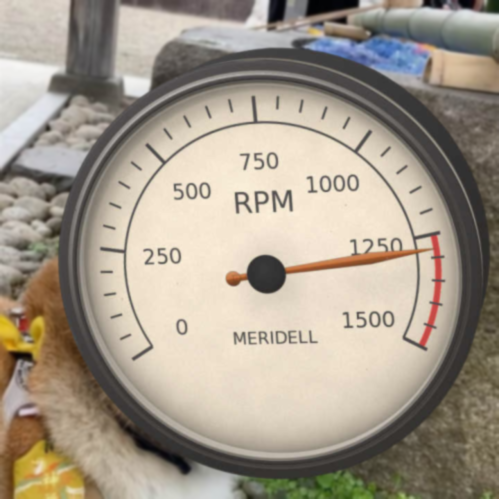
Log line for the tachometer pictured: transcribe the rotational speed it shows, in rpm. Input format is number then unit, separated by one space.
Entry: 1275 rpm
